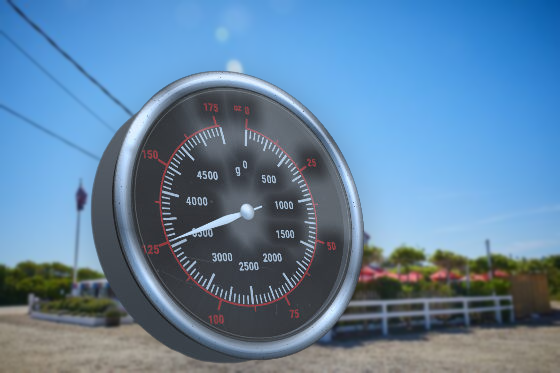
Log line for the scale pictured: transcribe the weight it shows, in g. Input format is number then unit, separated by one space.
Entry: 3550 g
